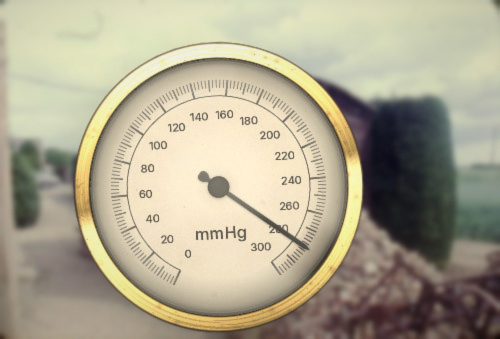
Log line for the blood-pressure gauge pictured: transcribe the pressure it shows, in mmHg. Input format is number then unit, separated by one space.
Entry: 280 mmHg
